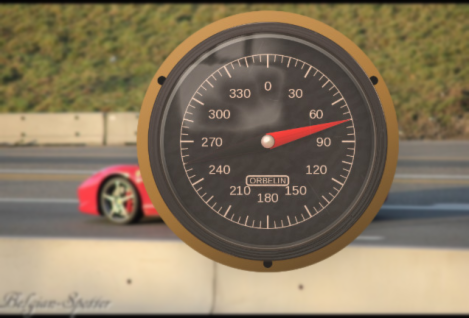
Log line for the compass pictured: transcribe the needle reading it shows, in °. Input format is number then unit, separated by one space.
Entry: 75 °
